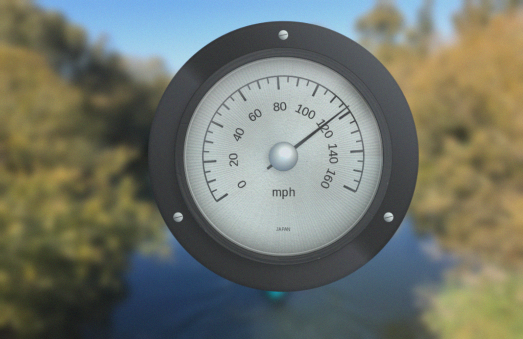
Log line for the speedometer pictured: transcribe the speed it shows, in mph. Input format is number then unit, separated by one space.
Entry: 117.5 mph
